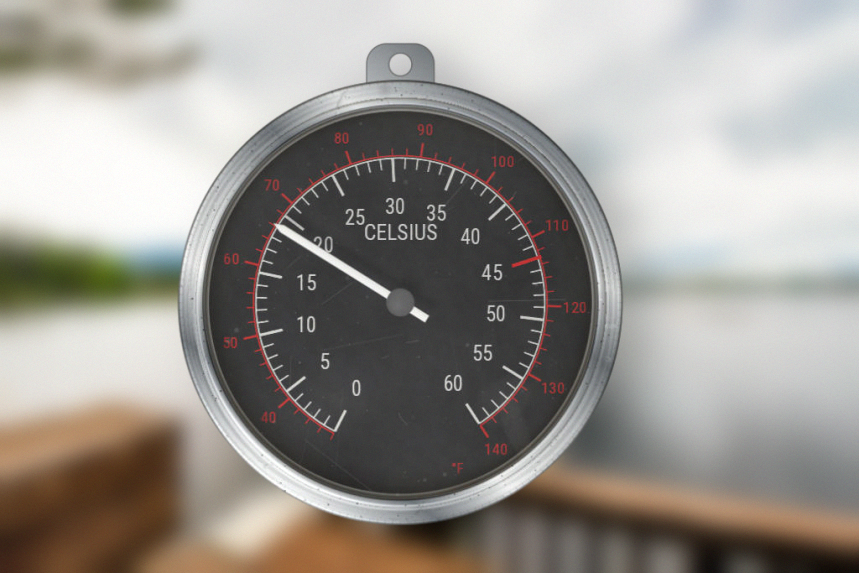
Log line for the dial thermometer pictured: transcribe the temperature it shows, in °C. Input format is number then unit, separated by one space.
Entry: 19 °C
